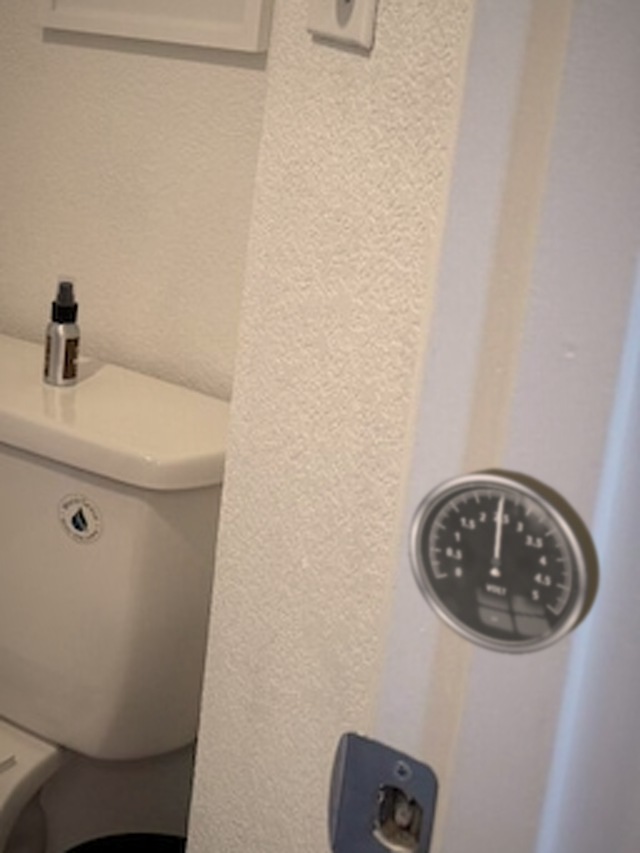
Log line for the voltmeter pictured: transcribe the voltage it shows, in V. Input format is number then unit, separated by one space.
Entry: 2.5 V
